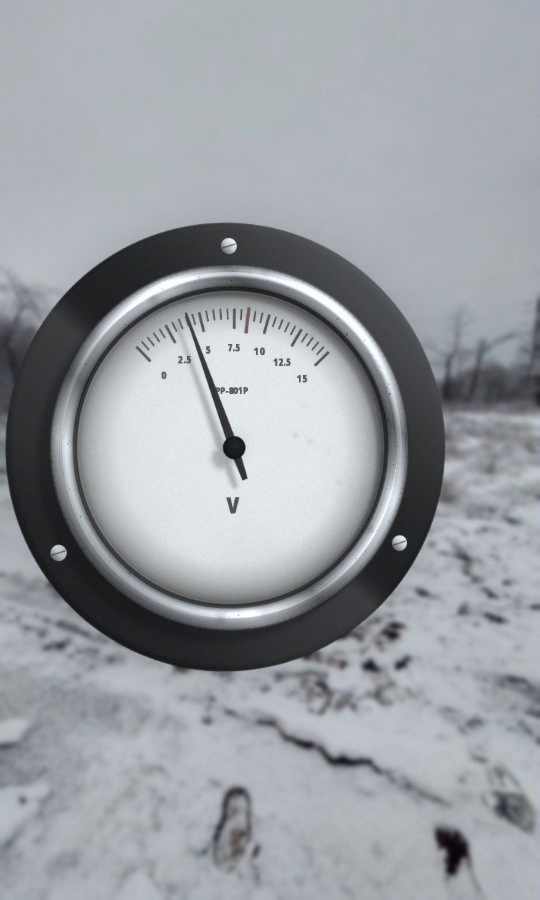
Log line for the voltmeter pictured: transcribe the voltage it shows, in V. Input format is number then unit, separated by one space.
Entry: 4 V
